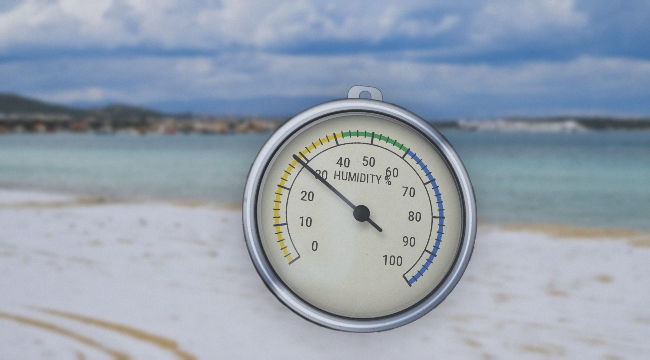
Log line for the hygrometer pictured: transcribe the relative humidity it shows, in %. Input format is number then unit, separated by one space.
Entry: 28 %
